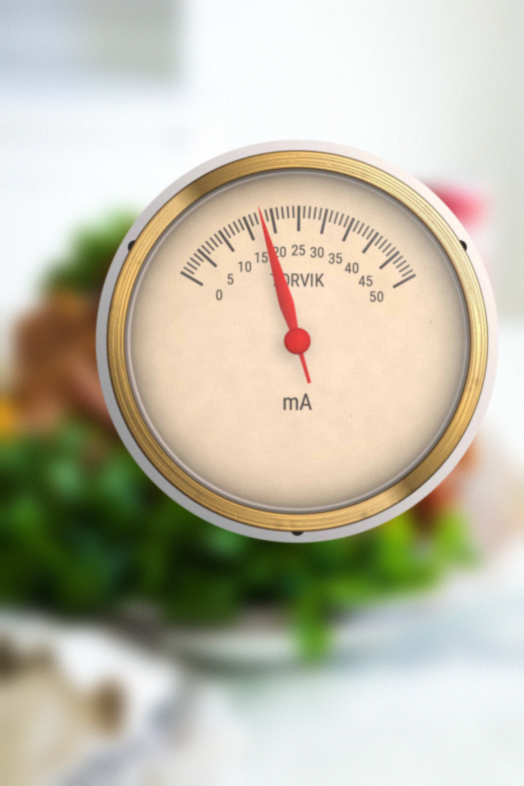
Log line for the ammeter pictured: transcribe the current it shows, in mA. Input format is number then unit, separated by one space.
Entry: 18 mA
